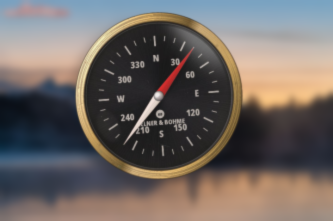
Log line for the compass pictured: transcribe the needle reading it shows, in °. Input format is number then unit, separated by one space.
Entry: 40 °
